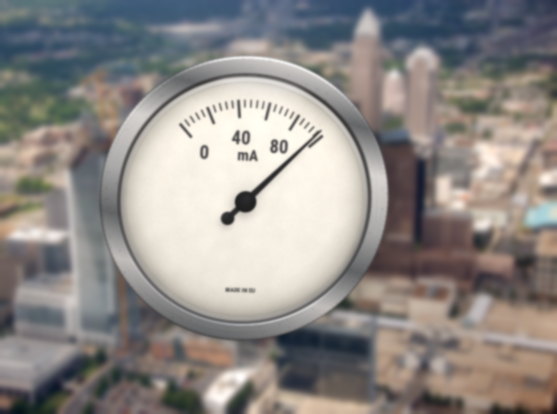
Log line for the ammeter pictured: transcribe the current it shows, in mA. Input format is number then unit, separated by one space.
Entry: 96 mA
